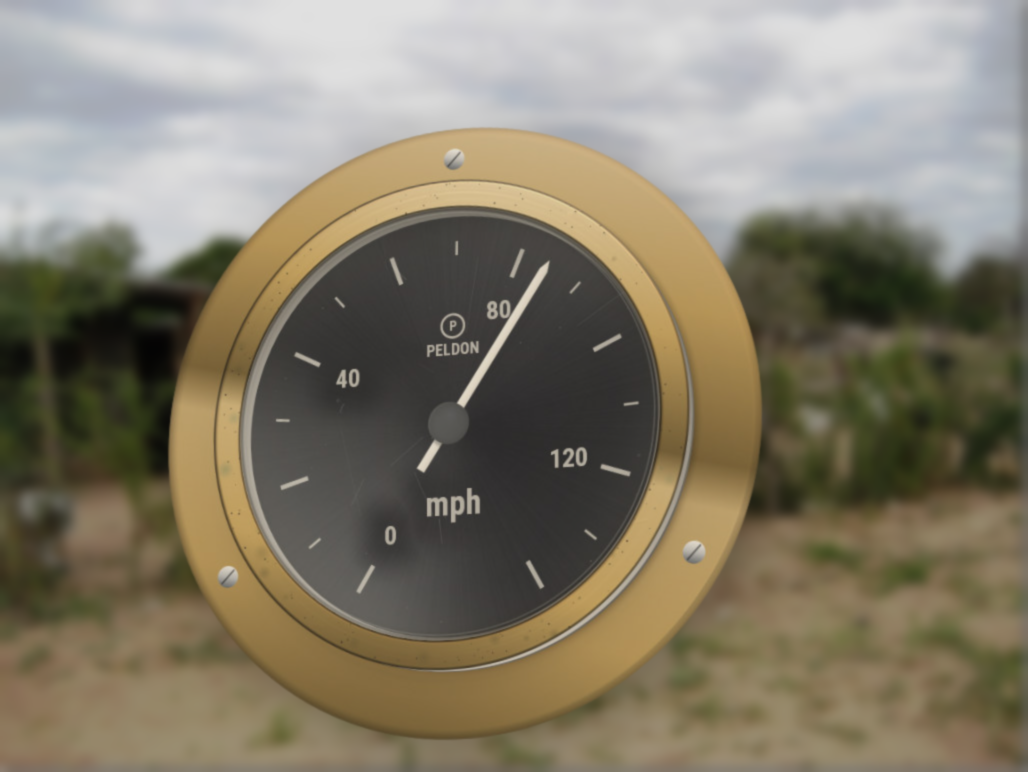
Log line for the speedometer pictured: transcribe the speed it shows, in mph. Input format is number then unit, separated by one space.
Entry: 85 mph
